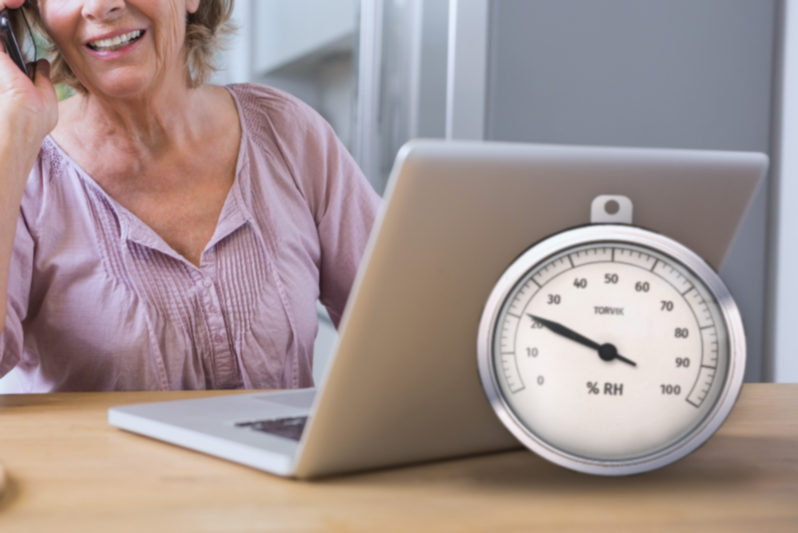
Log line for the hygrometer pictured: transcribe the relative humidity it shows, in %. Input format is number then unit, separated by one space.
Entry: 22 %
